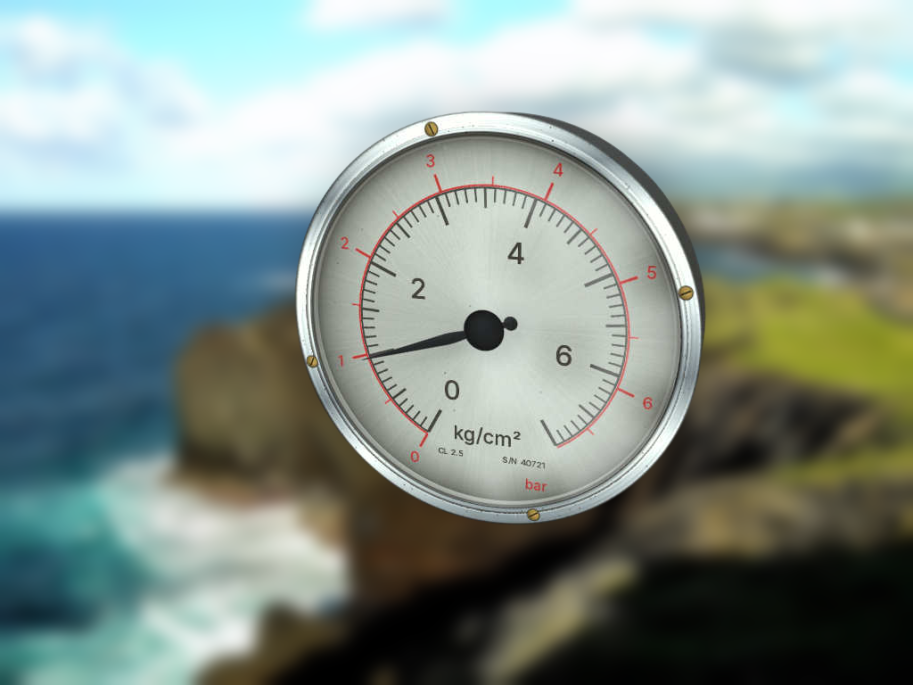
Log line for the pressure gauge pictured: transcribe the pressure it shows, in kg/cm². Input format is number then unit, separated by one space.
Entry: 1 kg/cm²
